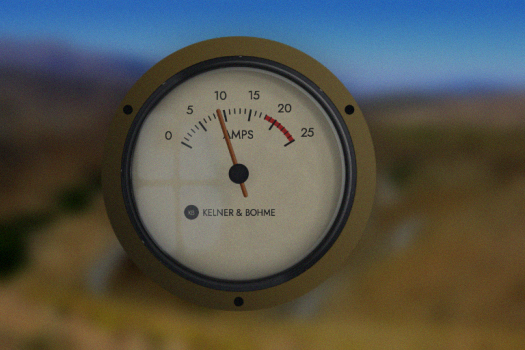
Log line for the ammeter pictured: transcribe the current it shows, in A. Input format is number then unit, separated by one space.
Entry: 9 A
